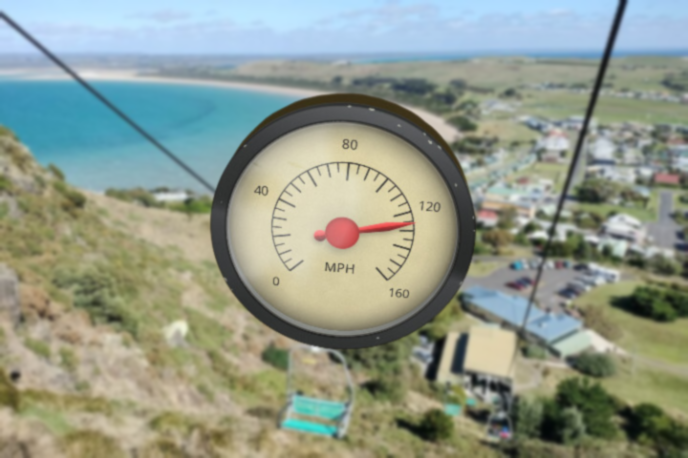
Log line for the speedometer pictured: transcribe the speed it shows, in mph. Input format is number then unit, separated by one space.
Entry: 125 mph
